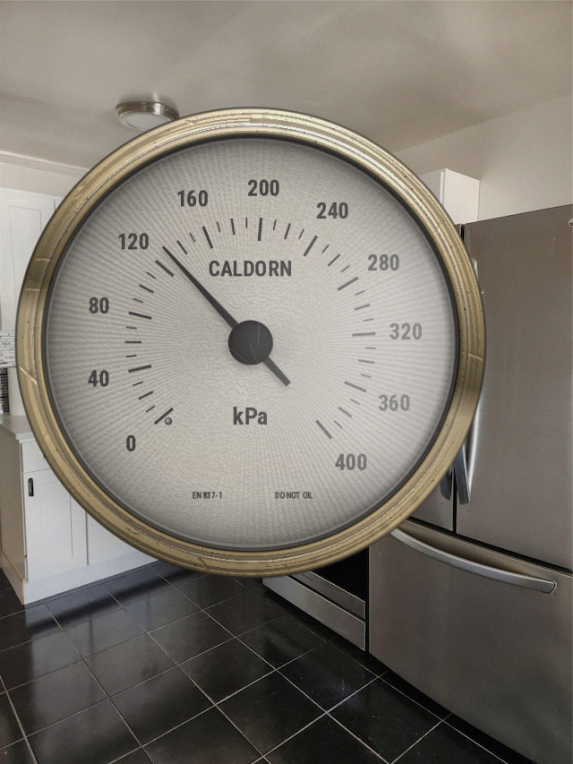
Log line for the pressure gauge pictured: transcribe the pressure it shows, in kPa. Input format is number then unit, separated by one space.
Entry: 130 kPa
